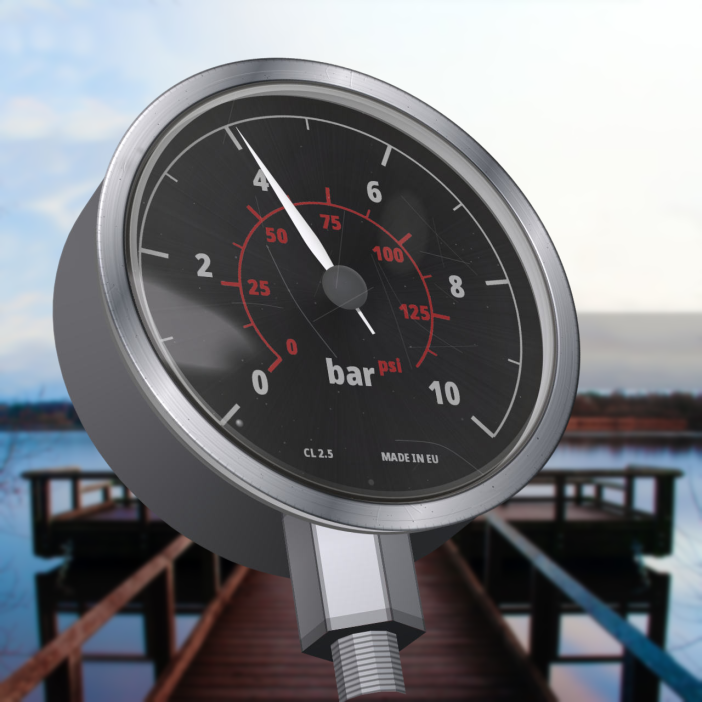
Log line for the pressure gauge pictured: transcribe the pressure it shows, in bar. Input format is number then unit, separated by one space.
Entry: 4 bar
